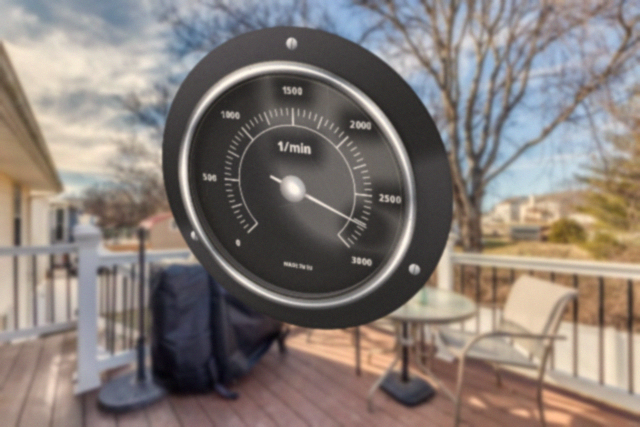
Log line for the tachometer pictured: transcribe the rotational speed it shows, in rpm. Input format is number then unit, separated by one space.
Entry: 2750 rpm
